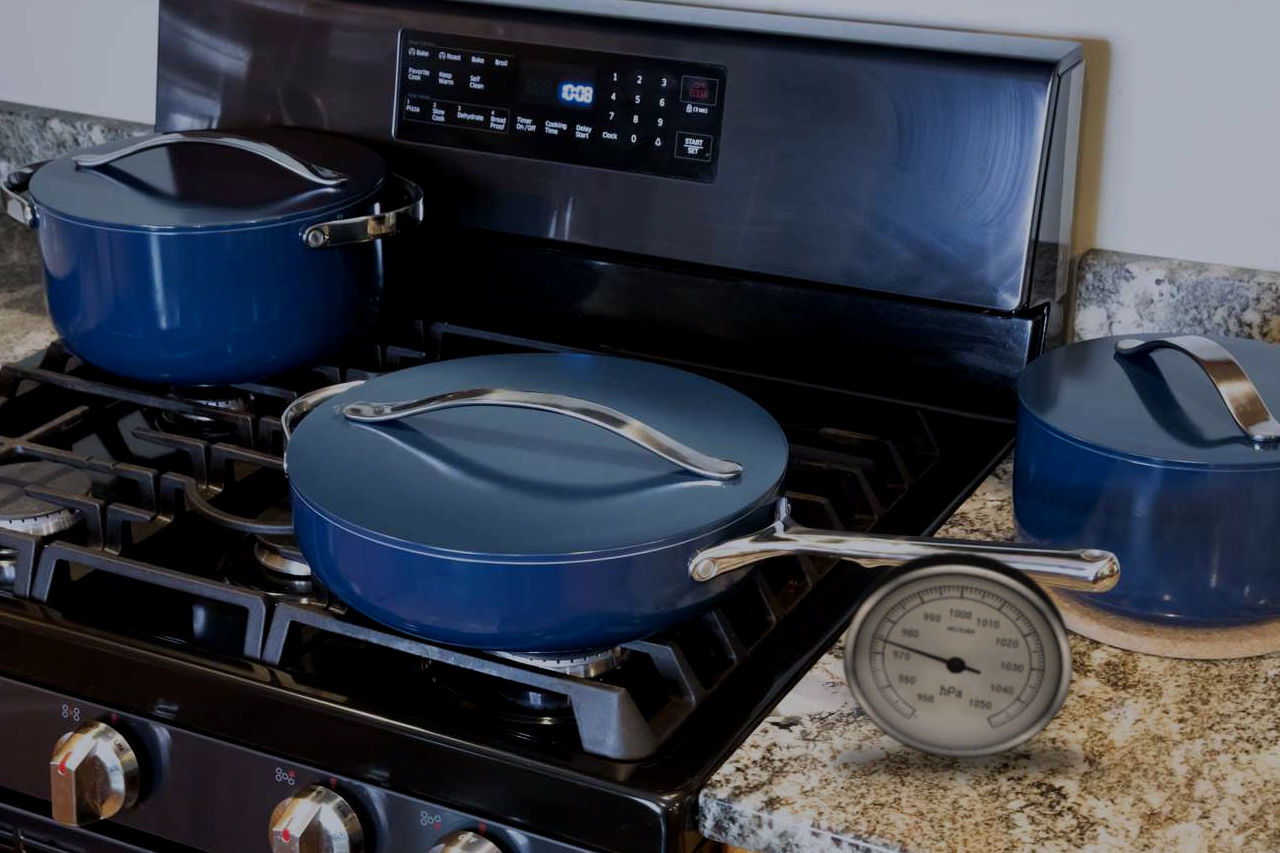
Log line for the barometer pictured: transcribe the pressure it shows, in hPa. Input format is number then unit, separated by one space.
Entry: 975 hPa
